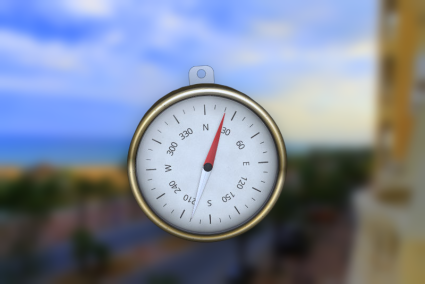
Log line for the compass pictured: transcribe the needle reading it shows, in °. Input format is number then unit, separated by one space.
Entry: 20 °
